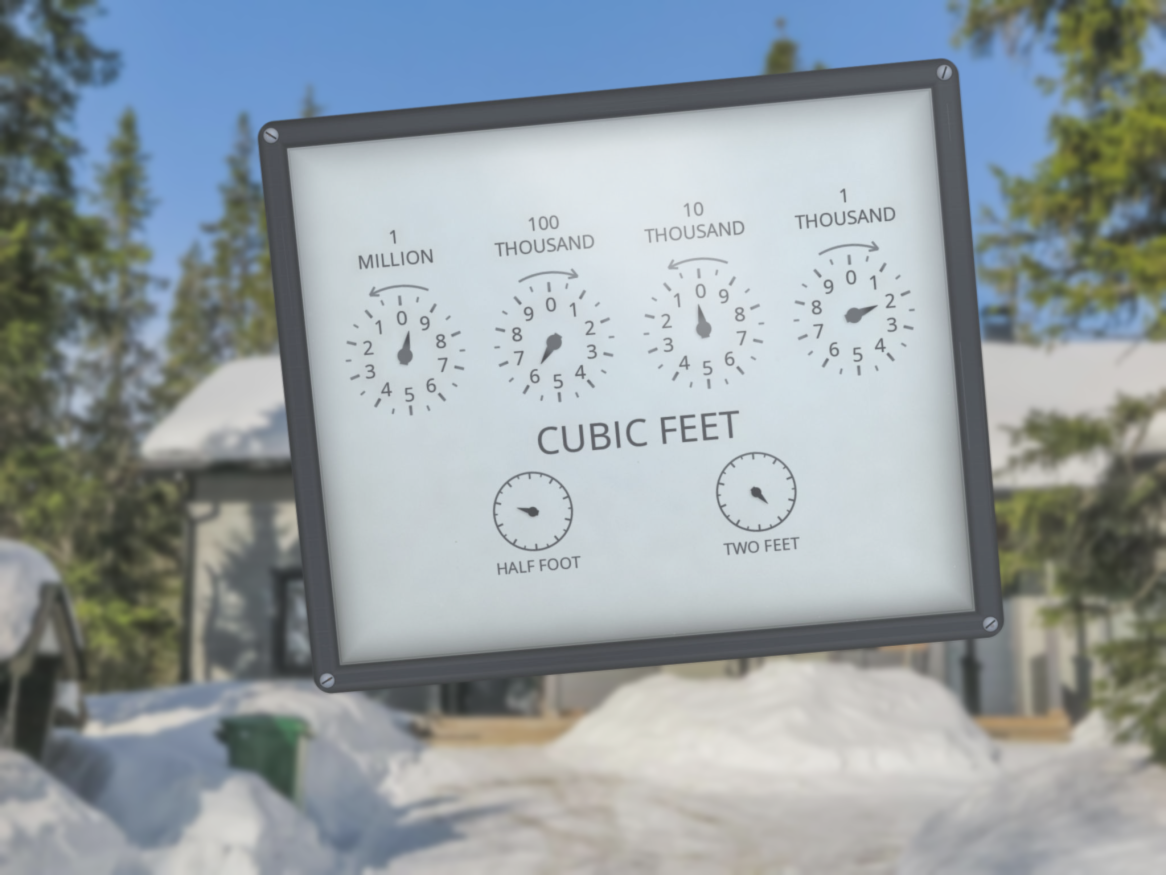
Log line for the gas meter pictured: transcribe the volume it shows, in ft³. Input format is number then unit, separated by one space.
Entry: 960200 ft³
